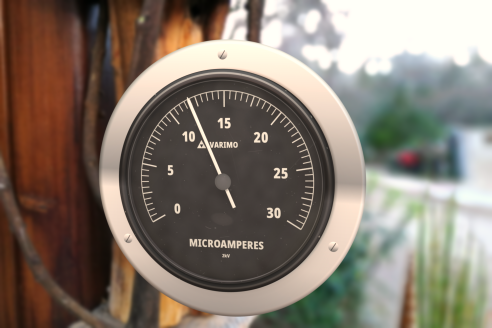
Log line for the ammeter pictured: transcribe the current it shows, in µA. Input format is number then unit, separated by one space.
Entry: 12 µA
